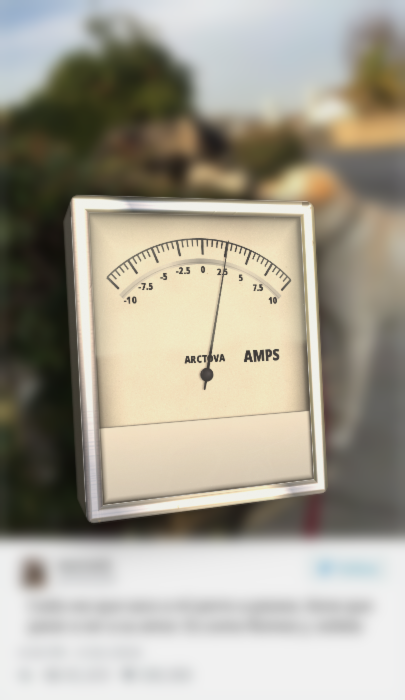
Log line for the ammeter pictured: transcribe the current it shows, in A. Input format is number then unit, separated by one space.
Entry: 2.5 A
